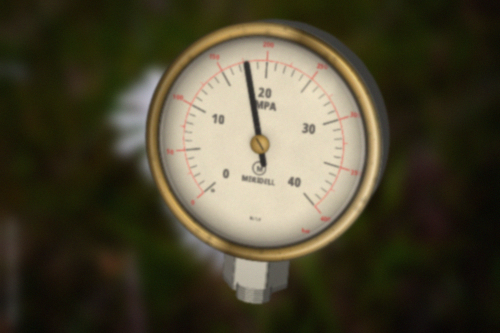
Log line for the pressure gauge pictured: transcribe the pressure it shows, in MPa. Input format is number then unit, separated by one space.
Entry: 18 MPa
